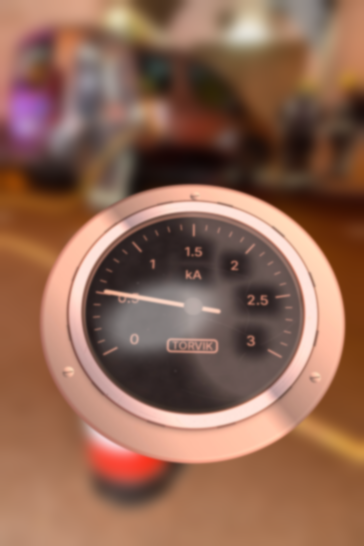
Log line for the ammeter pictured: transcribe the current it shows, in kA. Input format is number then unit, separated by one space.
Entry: 0.5 kA
